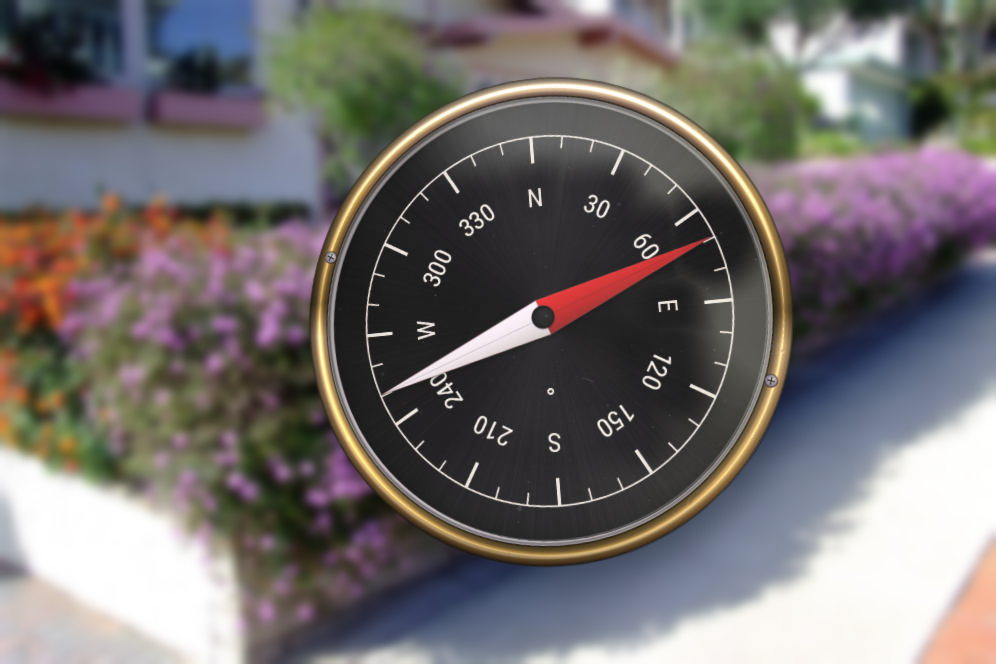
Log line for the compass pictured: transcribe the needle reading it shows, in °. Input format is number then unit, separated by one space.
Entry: 70 °
